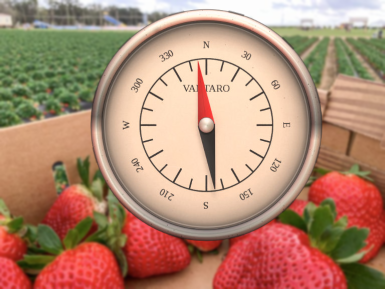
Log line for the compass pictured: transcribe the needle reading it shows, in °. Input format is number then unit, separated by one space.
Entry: 352.5 °
